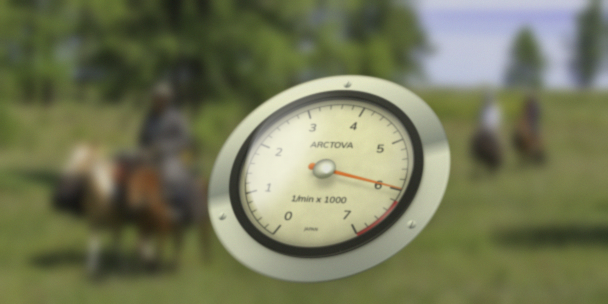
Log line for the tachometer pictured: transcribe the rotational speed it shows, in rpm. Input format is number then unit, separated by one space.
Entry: 6000 rpm
